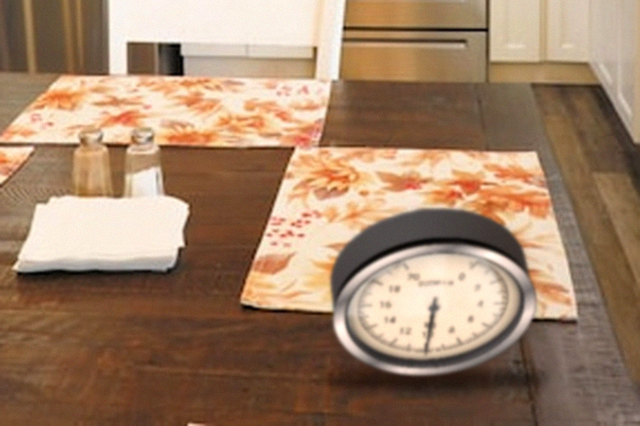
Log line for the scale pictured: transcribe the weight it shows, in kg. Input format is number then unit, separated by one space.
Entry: 10 kg
